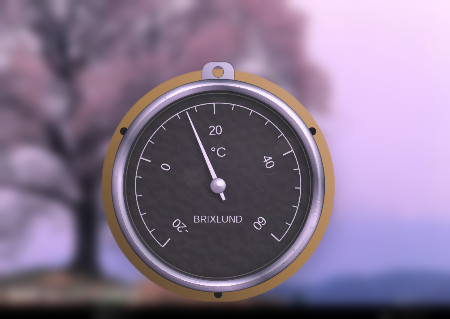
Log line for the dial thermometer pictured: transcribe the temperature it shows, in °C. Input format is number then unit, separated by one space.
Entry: 14 °C
